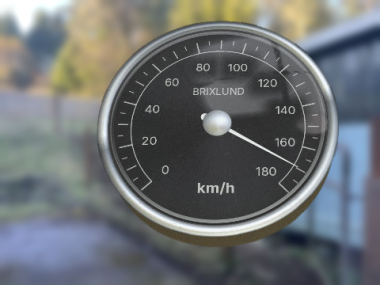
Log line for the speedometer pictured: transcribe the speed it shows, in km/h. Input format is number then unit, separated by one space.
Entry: 170 km/h
